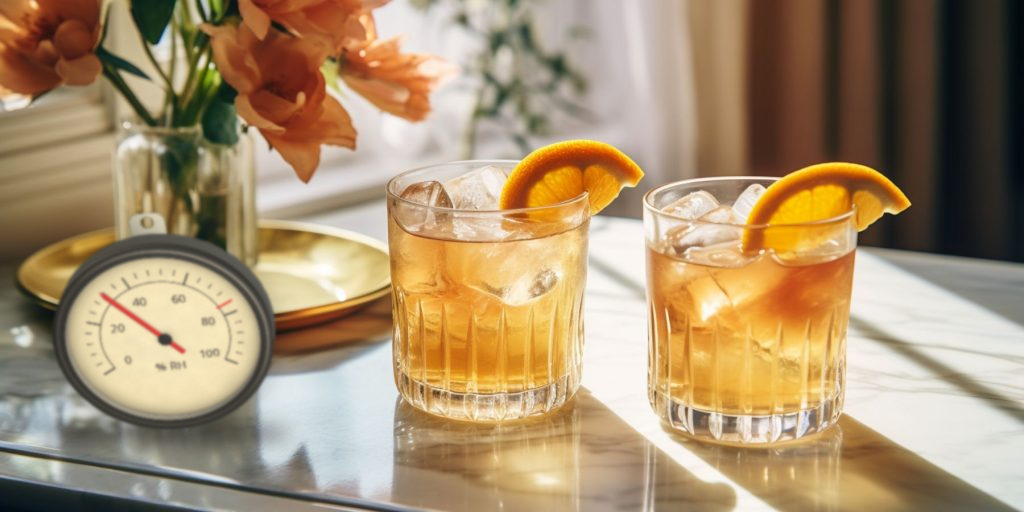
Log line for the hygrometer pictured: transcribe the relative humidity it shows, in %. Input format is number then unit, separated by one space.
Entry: 32 %
